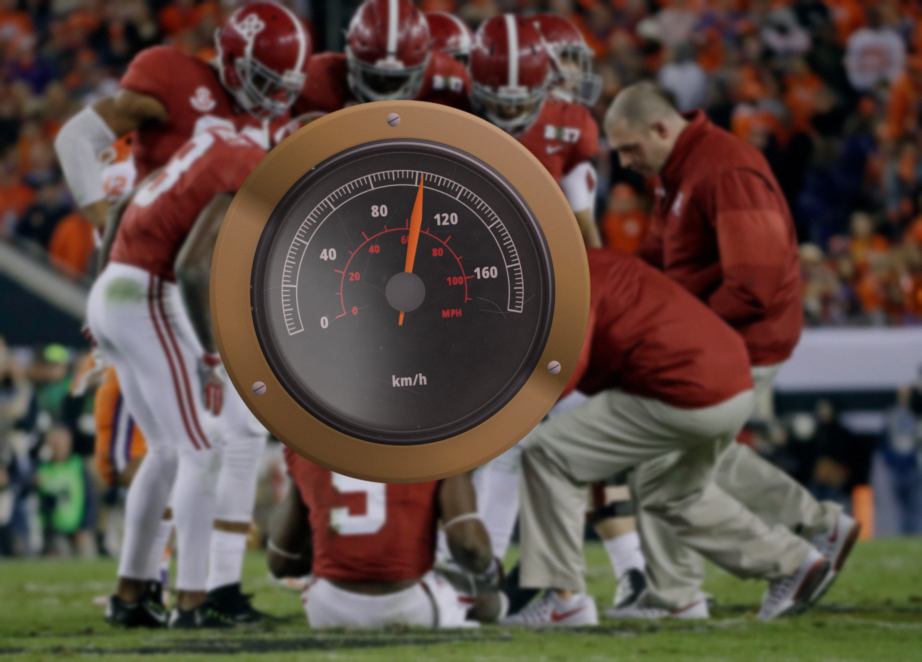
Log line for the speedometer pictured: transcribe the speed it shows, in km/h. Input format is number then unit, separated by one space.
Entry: 102 km/h
